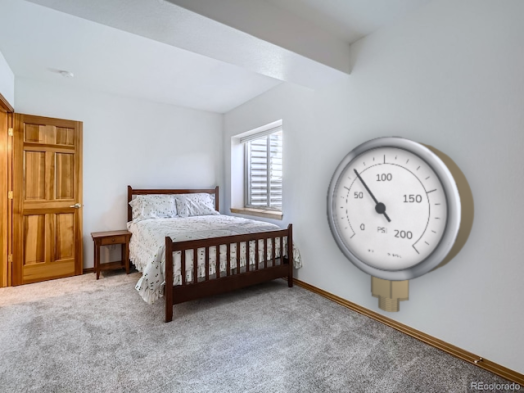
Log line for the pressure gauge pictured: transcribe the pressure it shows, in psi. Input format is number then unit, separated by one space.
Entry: 70 psi
